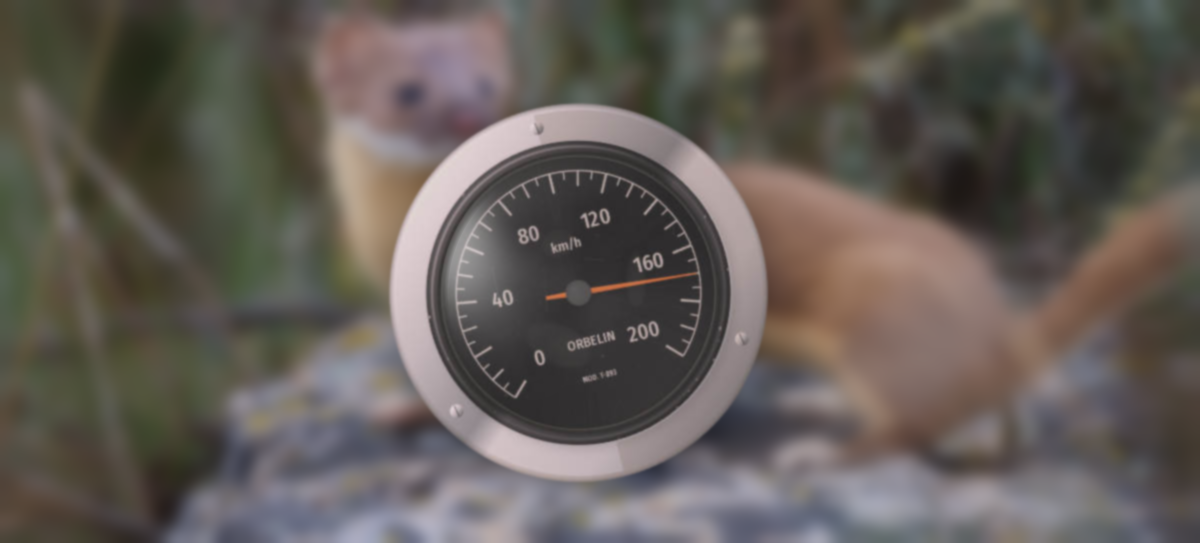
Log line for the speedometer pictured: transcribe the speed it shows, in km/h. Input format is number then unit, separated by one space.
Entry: 170 km/h
